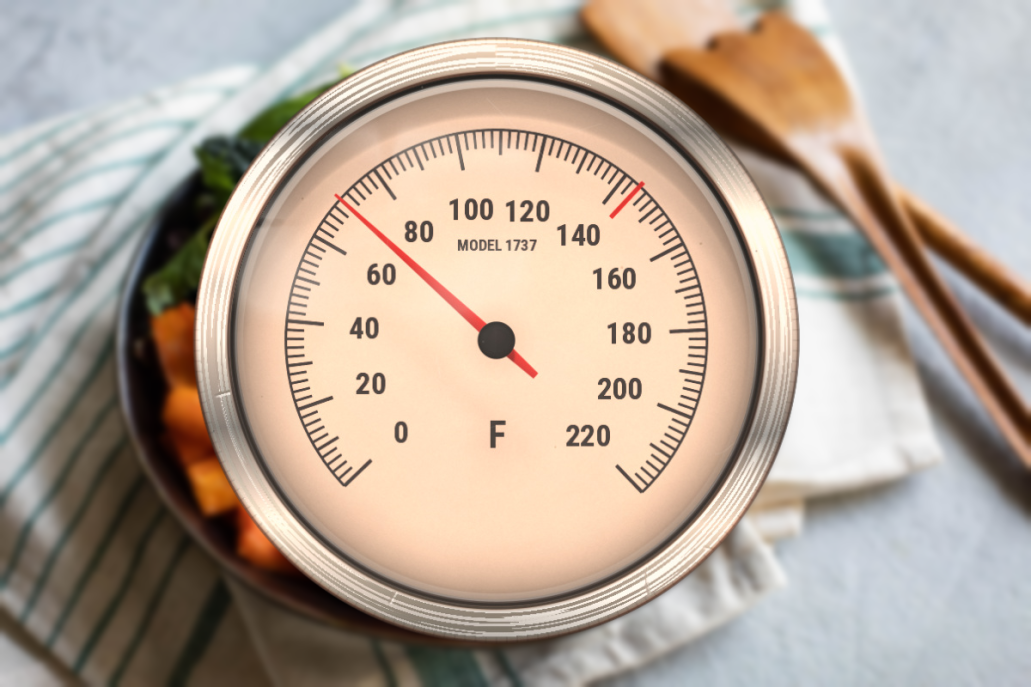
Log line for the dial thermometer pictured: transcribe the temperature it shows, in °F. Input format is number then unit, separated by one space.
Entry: 70 °F
